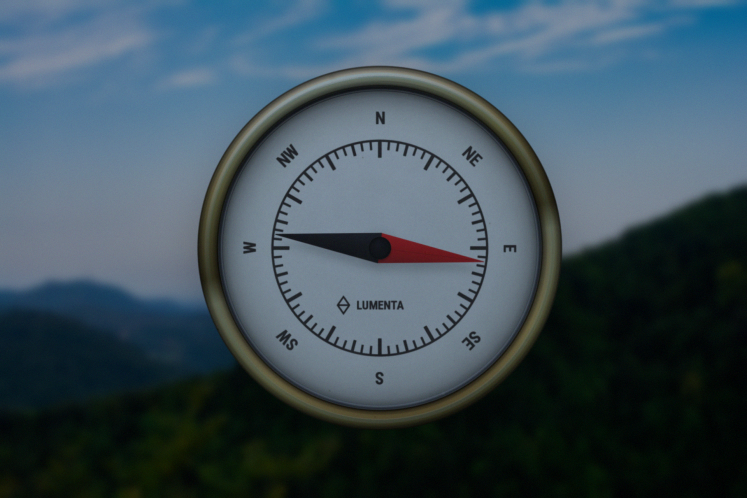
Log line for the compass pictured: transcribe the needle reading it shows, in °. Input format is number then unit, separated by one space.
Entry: 97.5 °
